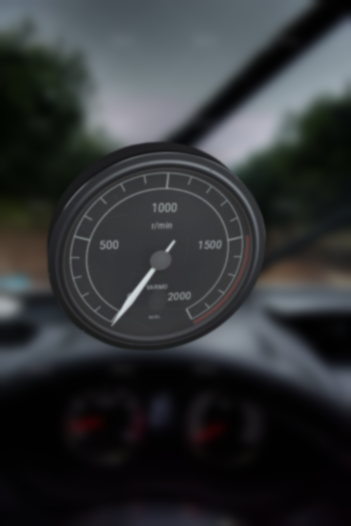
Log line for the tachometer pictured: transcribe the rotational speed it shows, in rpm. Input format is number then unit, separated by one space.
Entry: 0 rpm
